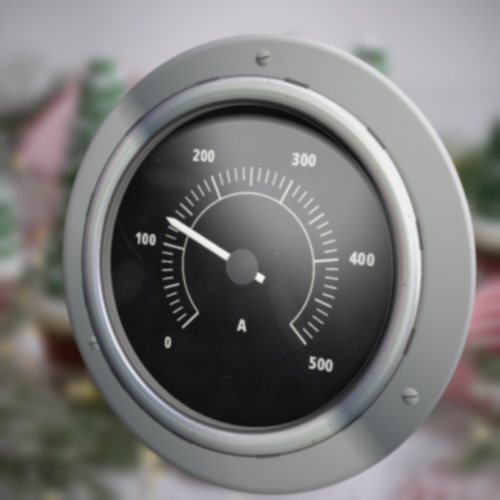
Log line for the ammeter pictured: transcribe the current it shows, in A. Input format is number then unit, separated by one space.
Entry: 130 A
